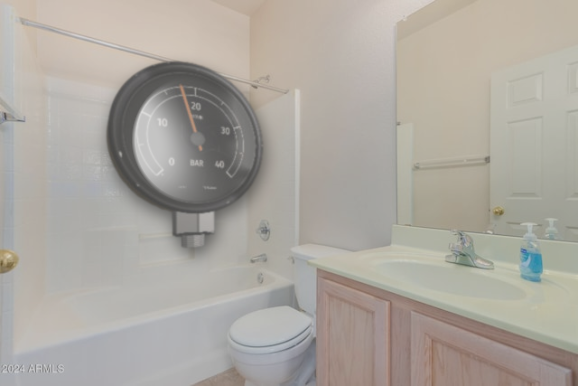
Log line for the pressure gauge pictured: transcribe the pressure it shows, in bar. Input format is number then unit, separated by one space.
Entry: 17.5 bar
